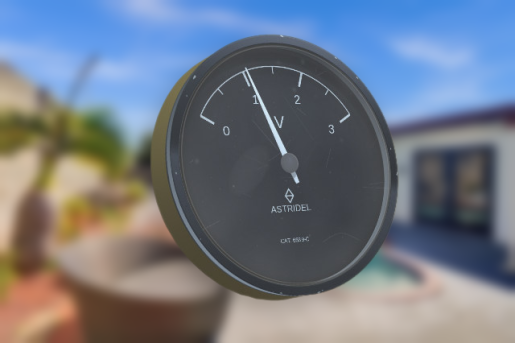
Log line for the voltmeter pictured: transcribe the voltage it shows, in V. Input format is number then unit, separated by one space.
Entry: 1 V
